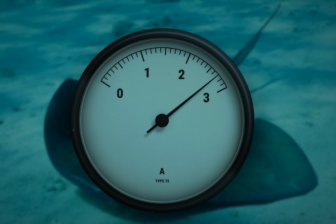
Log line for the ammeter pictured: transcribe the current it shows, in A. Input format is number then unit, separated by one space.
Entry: 2.7 A
